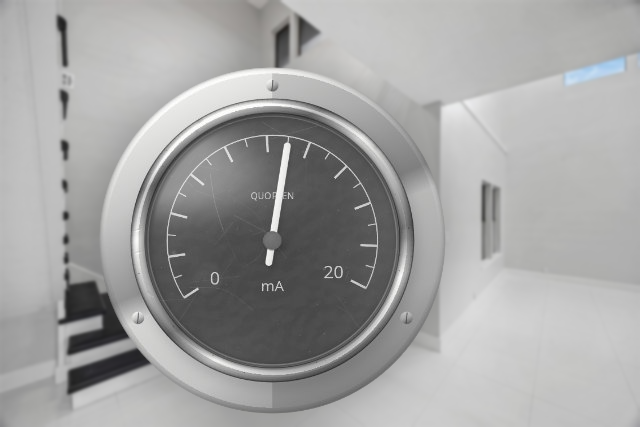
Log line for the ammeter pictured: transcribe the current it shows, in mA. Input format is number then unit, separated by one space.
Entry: 11 mA
